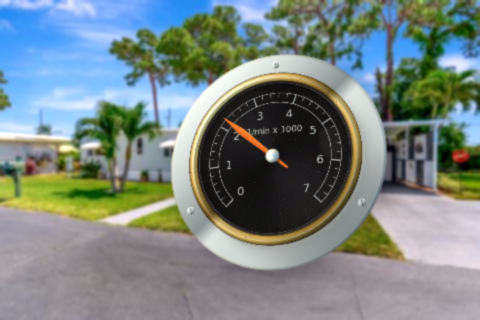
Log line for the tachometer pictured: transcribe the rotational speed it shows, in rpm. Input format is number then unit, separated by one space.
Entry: 2200 rpm
